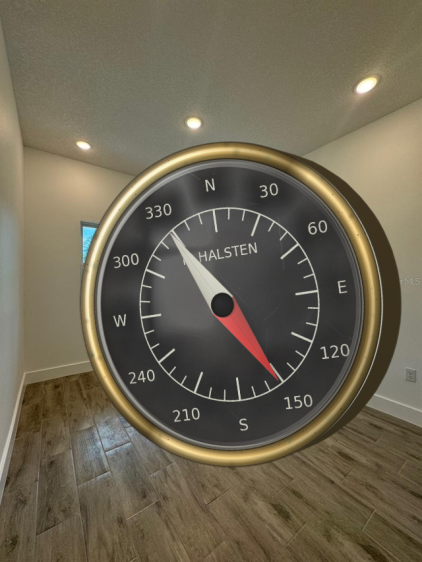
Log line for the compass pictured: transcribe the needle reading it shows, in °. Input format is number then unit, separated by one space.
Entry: 150 °
